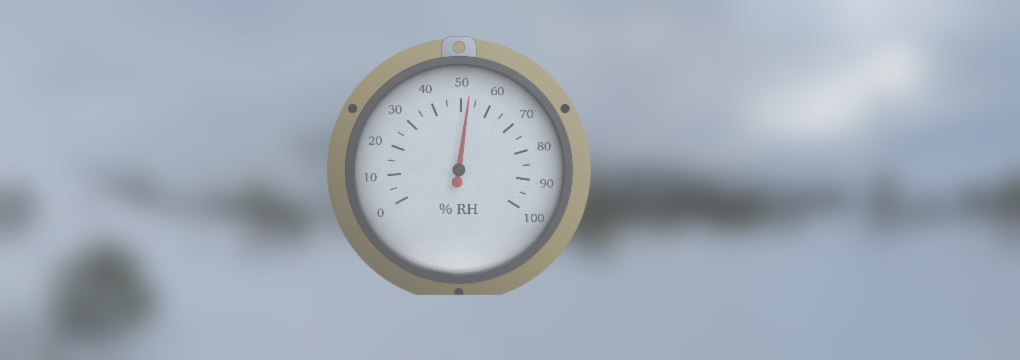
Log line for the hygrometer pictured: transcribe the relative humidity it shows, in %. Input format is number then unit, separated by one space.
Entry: 52.5 %
